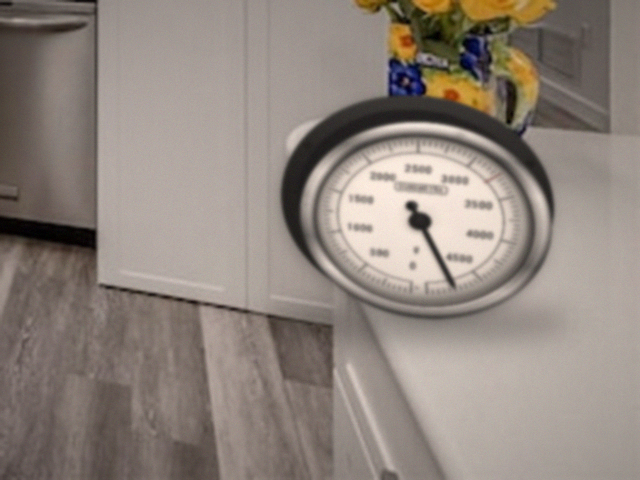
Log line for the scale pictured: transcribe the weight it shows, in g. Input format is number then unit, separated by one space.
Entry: 4750 g
